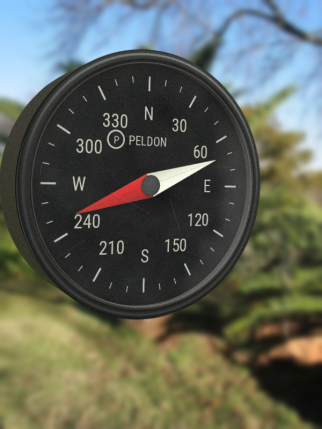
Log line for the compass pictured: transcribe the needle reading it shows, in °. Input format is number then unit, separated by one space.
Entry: 250 °
